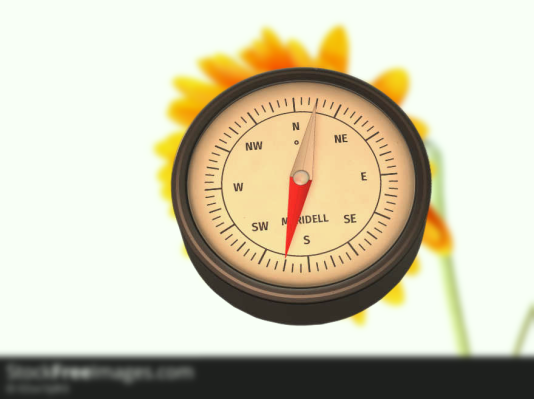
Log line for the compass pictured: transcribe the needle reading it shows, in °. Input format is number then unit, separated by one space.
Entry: 195 °
